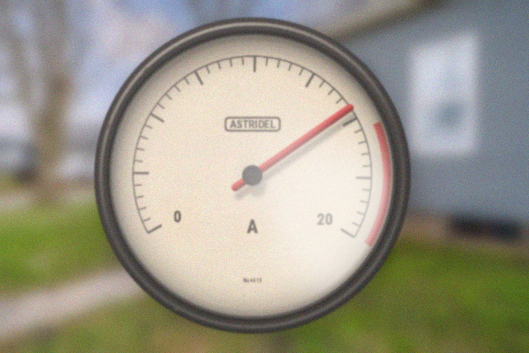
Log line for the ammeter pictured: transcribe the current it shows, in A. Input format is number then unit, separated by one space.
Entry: 14.5 A
